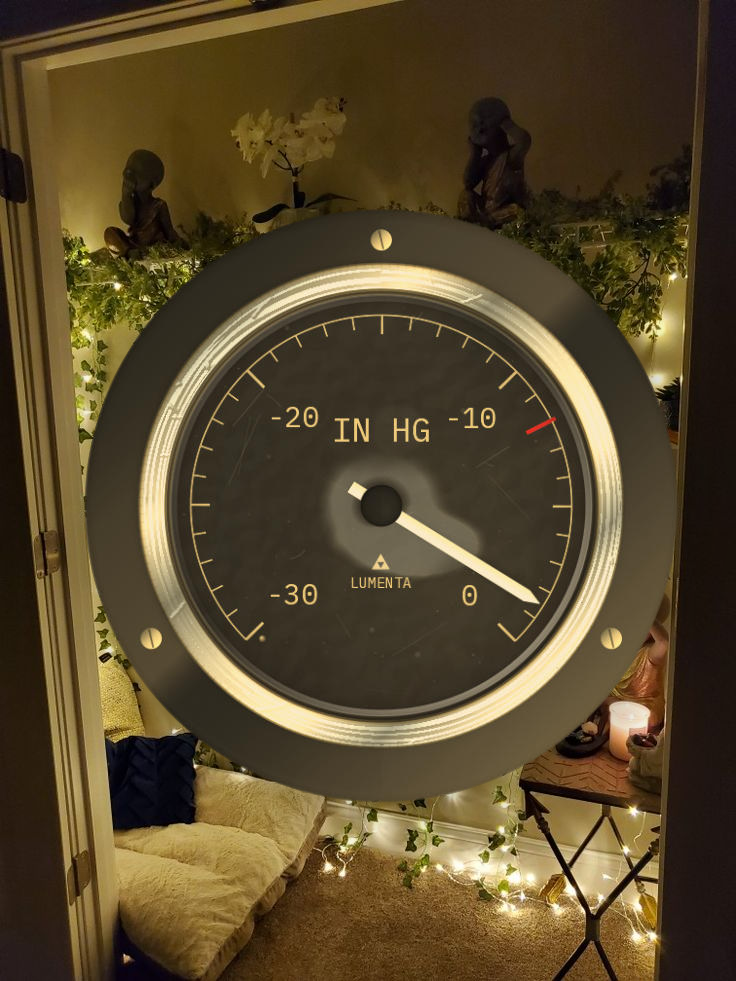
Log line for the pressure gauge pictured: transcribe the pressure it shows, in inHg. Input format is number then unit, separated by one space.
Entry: -1.5 inHg
